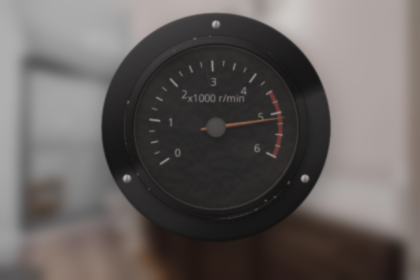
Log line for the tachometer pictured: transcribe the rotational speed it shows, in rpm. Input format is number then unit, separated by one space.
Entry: 5125 rpm
